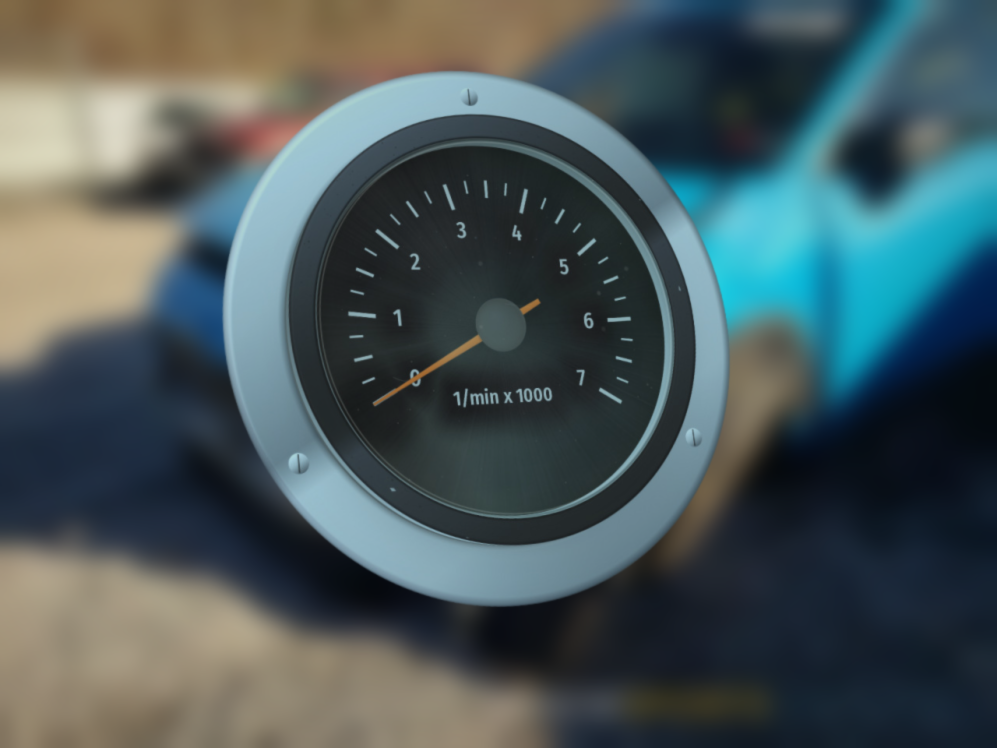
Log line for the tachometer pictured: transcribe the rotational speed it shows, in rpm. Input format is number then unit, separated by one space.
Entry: 0 rpm
